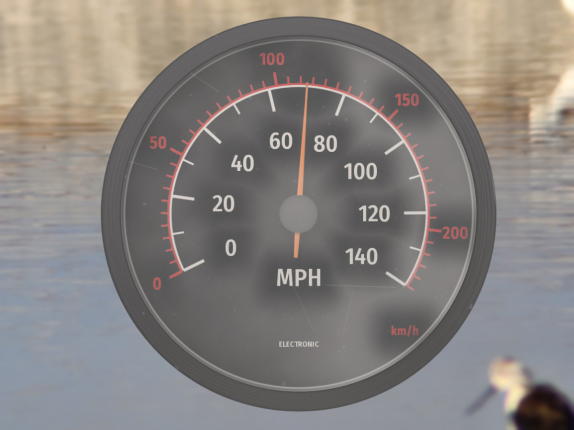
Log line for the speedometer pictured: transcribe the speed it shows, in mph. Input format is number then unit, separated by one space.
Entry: 70 mph
